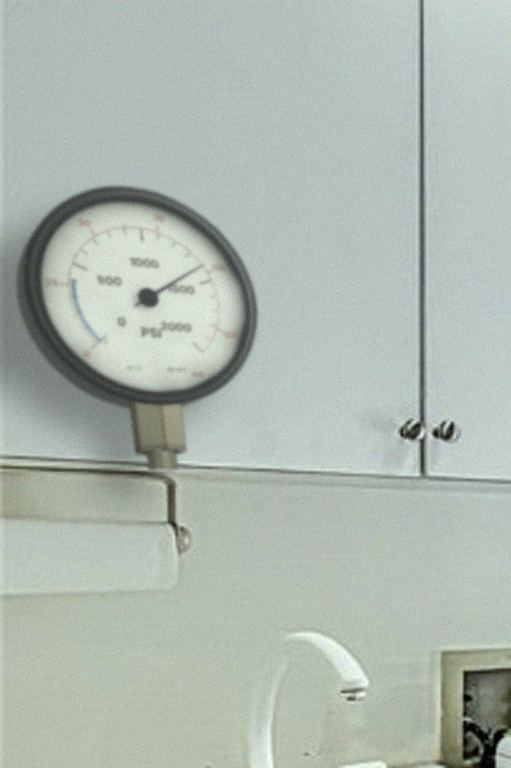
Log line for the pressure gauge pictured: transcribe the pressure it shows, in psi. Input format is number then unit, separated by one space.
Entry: 1400 psi
